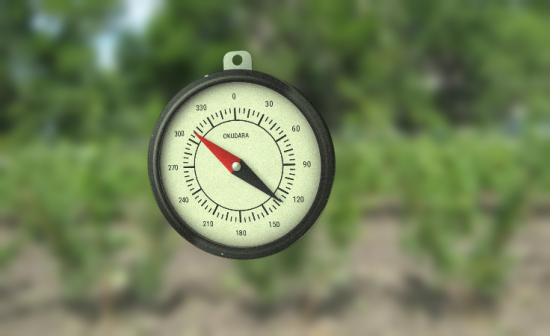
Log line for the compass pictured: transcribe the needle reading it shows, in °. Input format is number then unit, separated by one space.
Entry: 310 °
